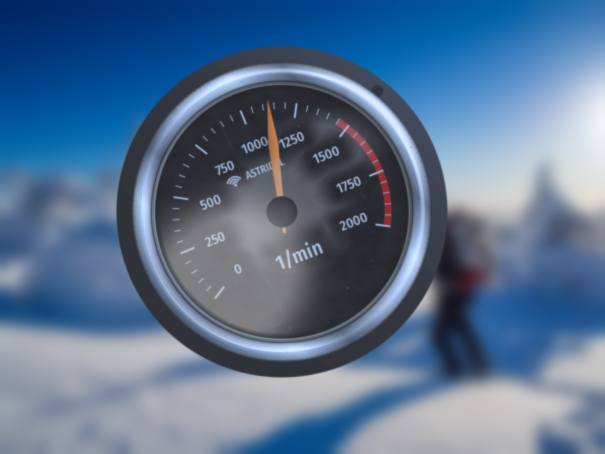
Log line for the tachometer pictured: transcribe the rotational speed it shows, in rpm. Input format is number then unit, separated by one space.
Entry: 1125 rpm
